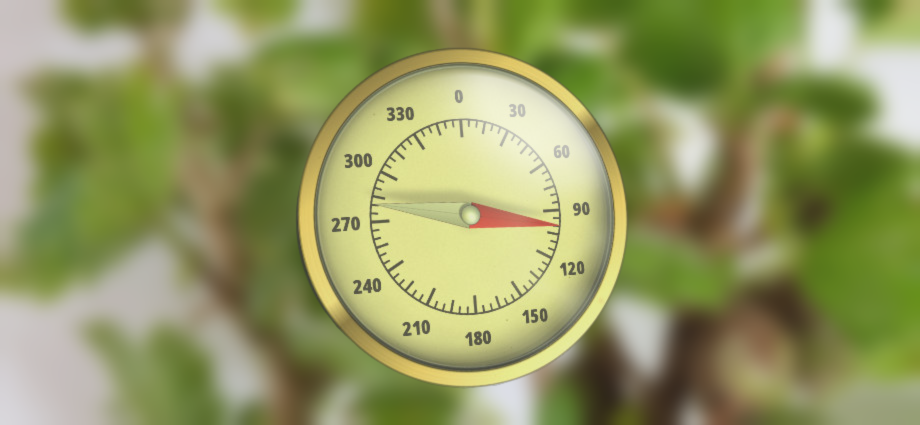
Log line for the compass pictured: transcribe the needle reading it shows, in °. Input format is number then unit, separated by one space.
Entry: 100 °
